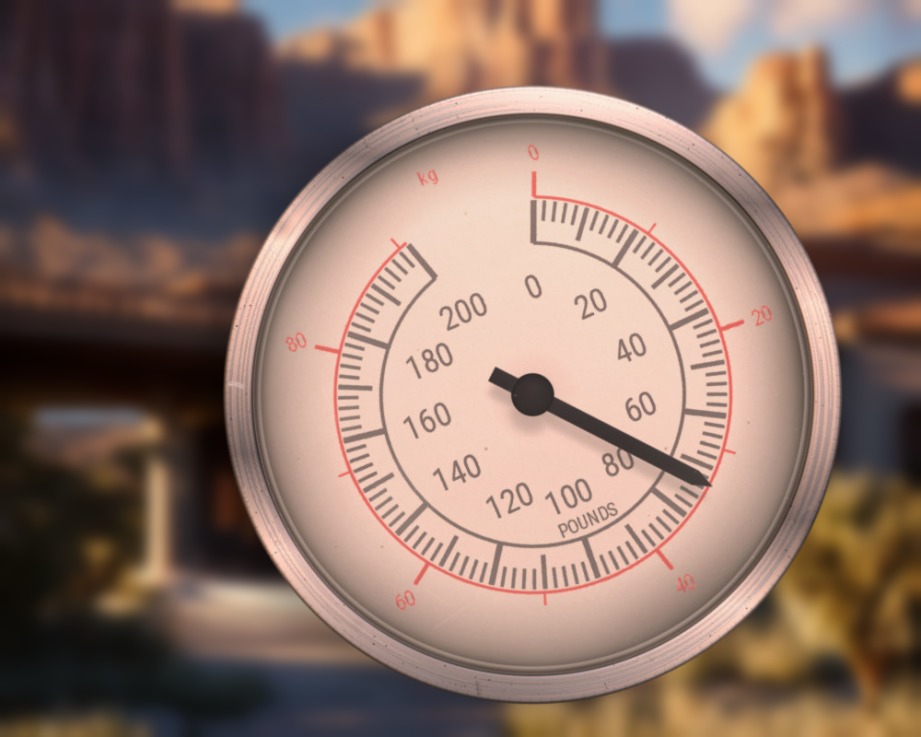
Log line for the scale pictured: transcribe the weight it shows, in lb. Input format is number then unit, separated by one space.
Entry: 73 lb
